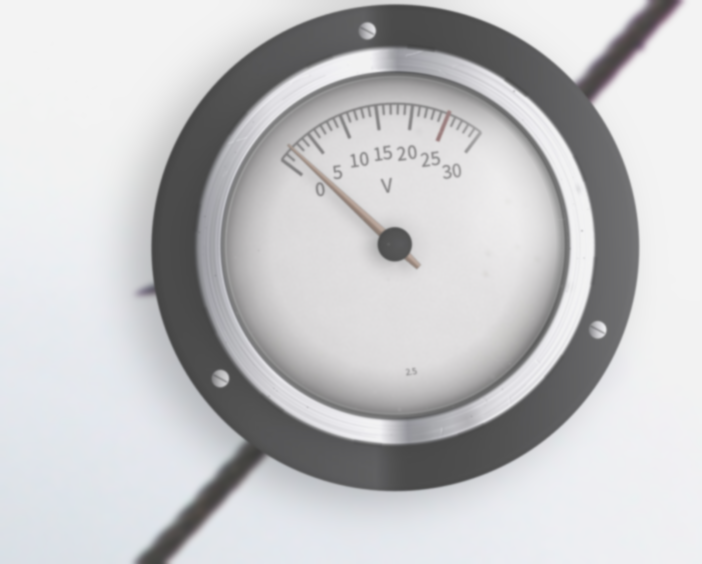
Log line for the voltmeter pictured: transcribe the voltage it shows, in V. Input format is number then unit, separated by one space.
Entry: 2 V
